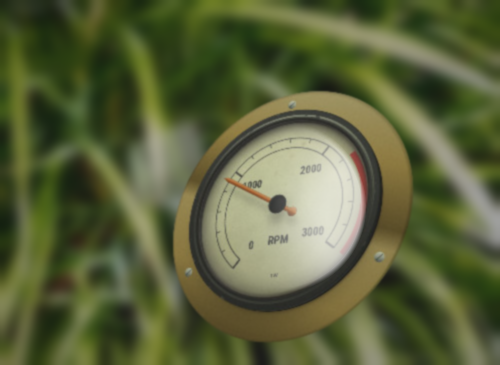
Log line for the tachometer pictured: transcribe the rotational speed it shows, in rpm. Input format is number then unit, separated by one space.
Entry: 900 rpm
